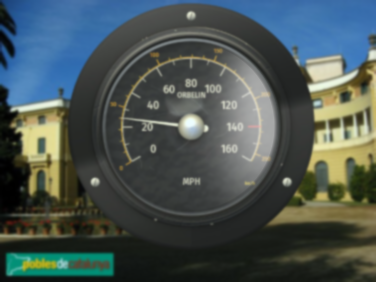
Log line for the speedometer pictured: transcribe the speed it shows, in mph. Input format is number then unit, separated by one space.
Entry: 25 mph
